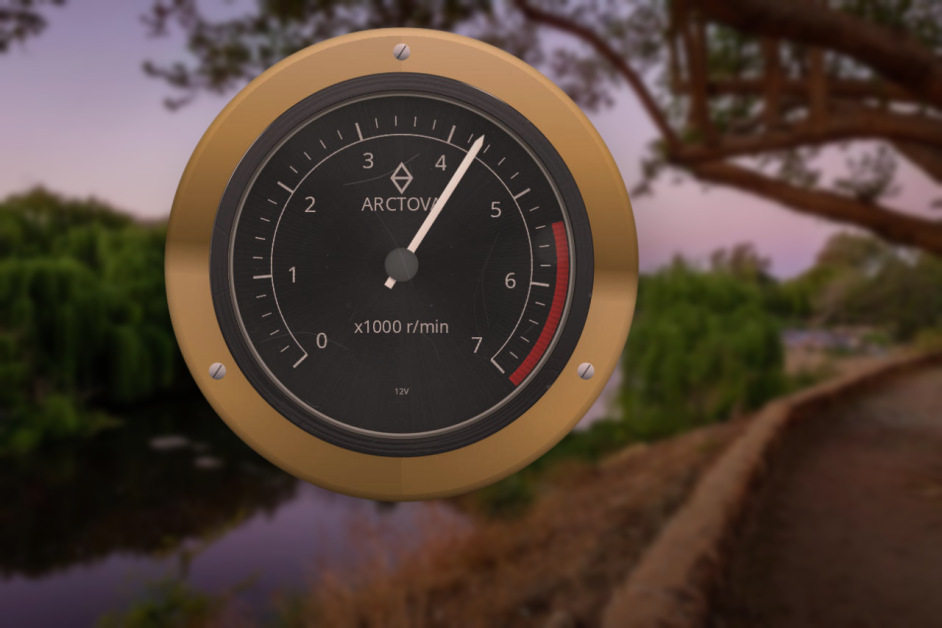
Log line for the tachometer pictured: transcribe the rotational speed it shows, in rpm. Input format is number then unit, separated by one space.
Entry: 4300 rpm
